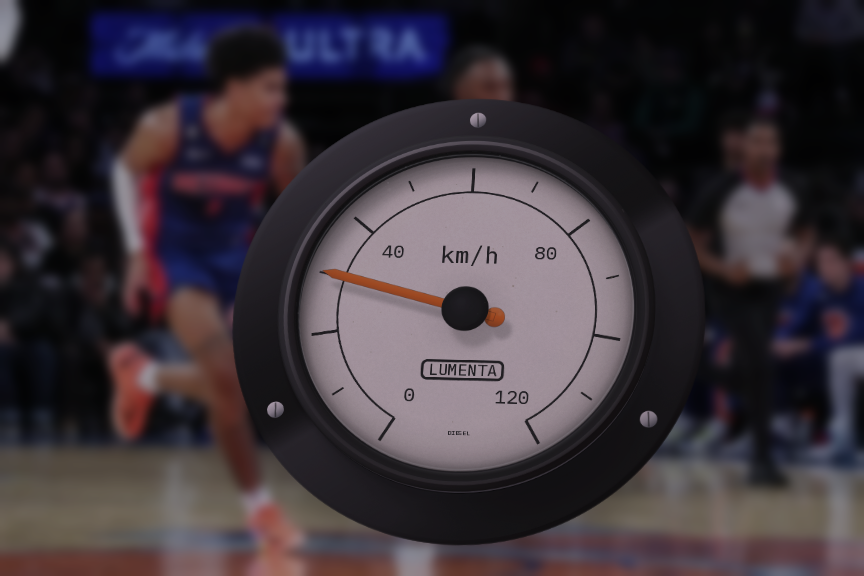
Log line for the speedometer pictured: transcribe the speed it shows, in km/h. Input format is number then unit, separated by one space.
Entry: 30 km/h
